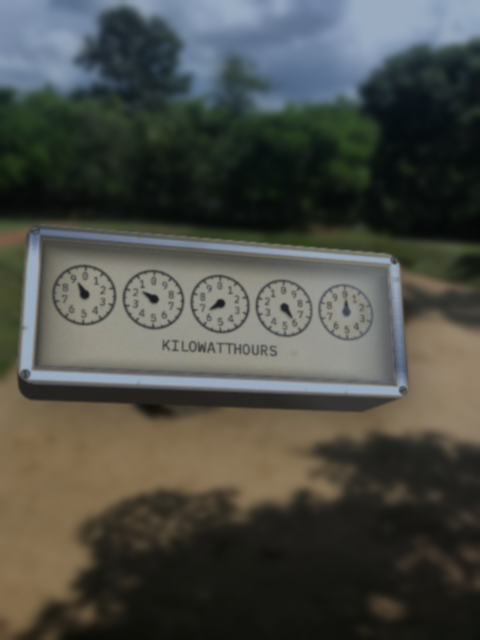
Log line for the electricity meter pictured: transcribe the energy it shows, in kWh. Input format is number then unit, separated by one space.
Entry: 91660 kWh
